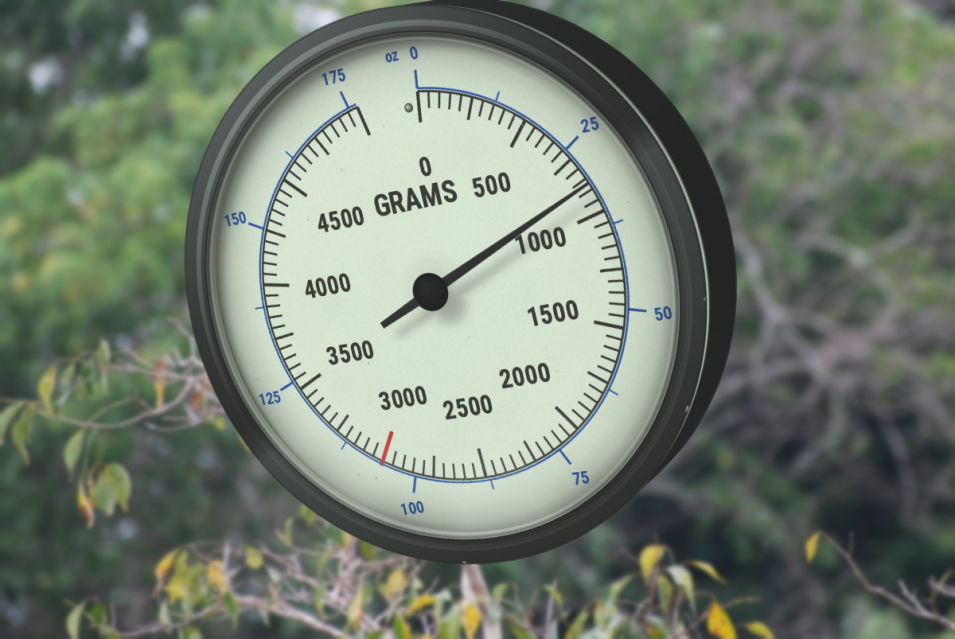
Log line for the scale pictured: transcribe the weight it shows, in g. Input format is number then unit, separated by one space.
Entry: 875 g
